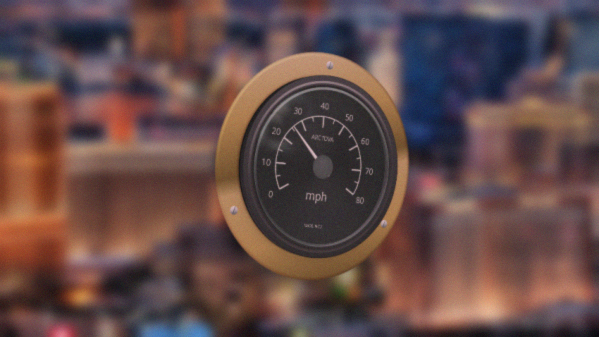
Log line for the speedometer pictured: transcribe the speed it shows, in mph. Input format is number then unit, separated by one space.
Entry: 25 mph
